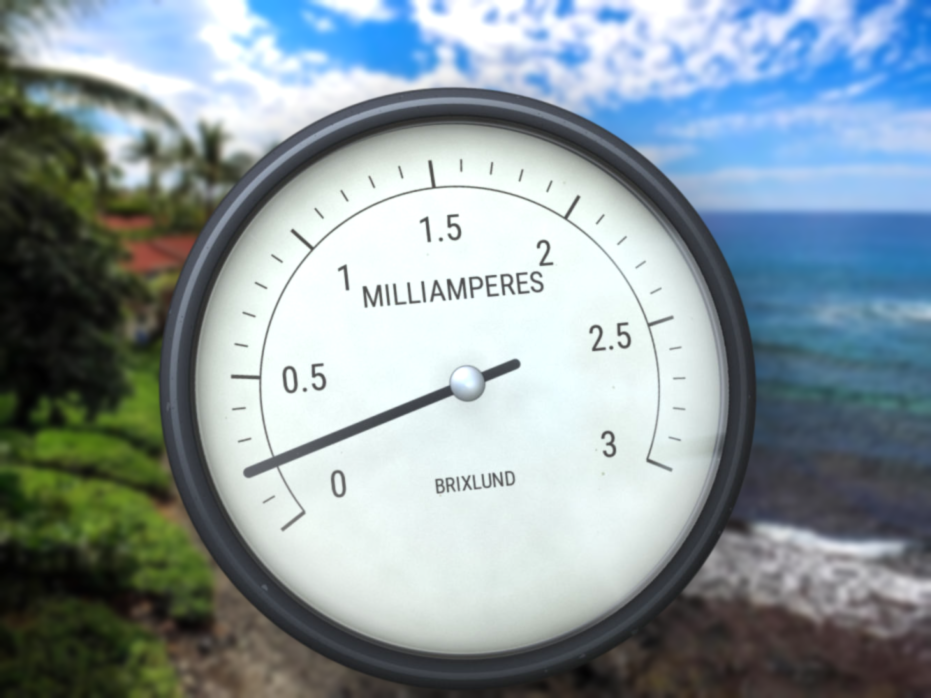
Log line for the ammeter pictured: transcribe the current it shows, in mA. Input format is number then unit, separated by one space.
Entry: 0.2 mA
